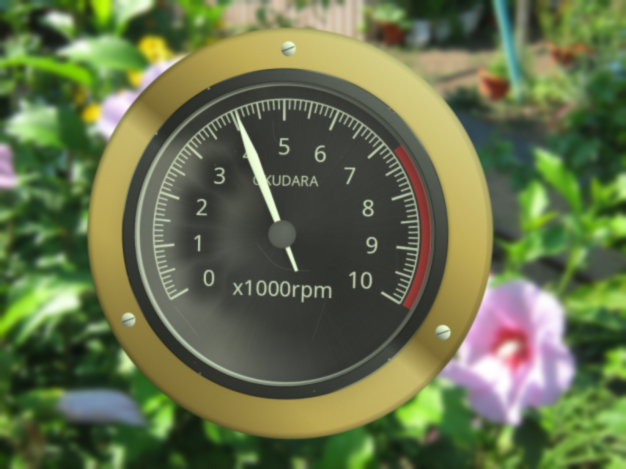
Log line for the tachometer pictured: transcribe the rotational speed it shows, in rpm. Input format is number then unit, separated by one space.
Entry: 4100 rpm
